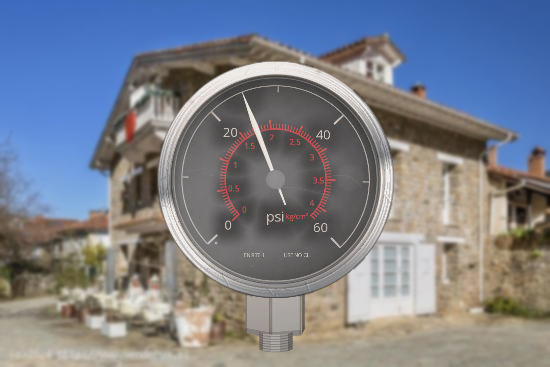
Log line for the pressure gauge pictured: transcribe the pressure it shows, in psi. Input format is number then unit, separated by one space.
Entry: 25 psi
